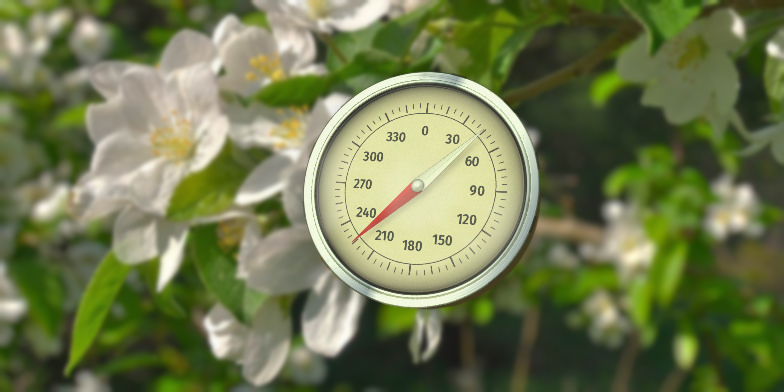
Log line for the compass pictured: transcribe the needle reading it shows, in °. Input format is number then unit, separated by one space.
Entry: 225 °
